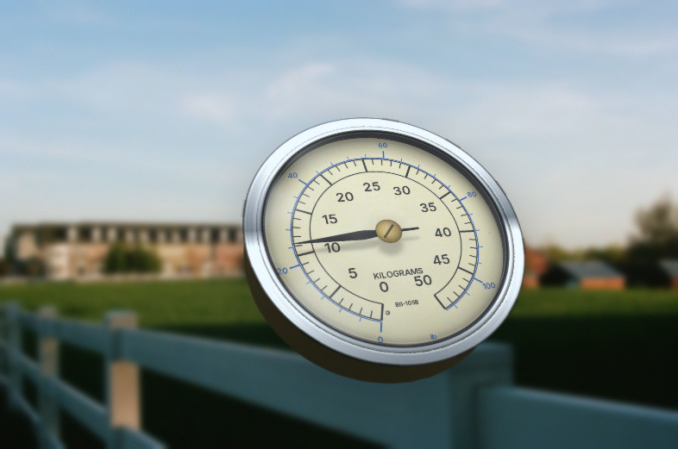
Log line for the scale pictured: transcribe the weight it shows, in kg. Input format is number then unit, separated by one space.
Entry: 11 kg
